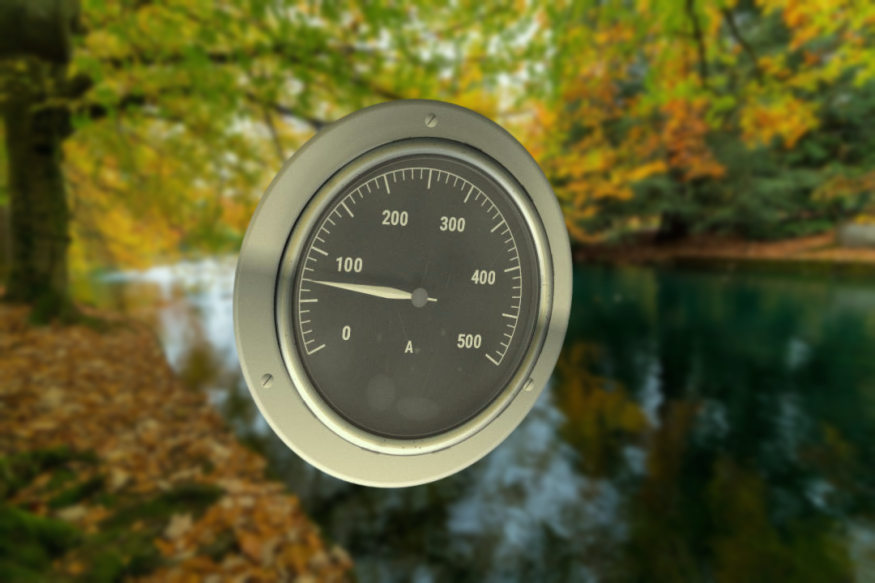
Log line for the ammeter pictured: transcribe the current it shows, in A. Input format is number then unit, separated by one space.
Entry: 70 A
